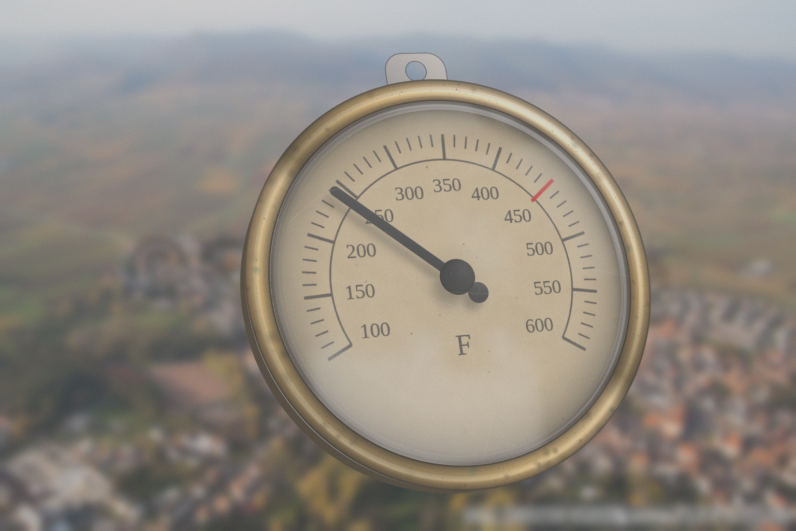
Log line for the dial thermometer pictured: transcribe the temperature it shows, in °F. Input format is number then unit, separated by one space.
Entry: 240 °F
